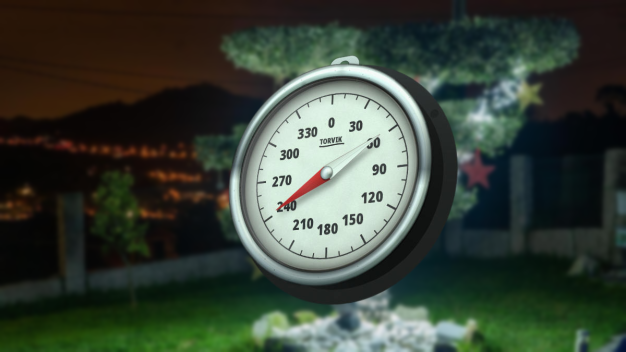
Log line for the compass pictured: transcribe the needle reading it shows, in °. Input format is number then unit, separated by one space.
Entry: 240 °
